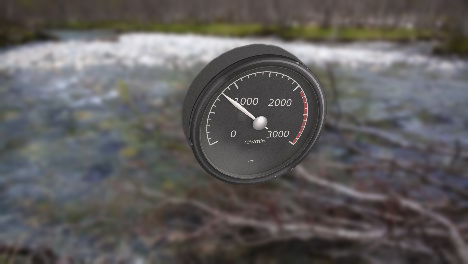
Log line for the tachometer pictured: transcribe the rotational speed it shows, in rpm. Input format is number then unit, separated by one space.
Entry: 800 rpm
